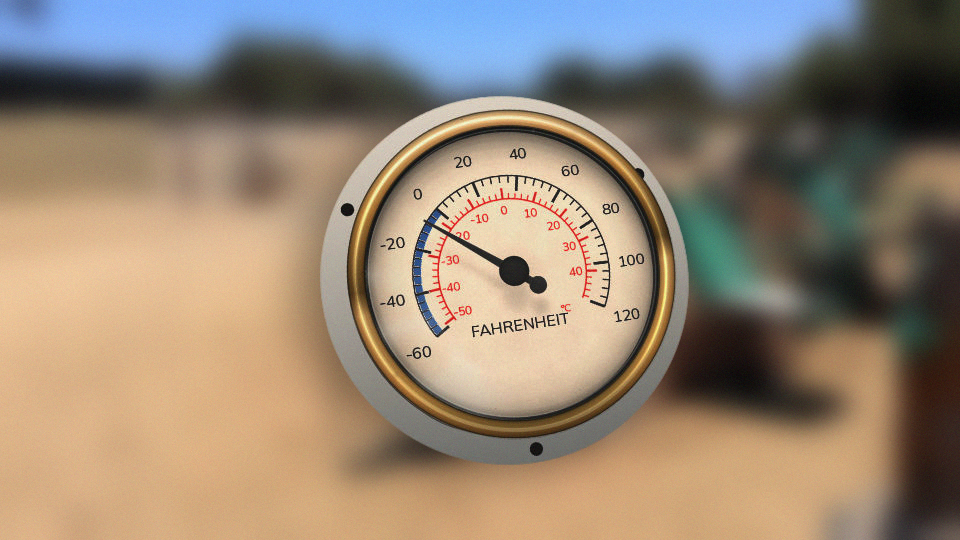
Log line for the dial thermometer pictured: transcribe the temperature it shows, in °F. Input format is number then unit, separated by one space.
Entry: -8 °F
